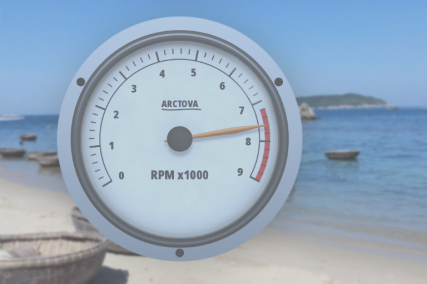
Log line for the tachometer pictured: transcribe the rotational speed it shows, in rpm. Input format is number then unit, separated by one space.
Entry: 7600 rpm
